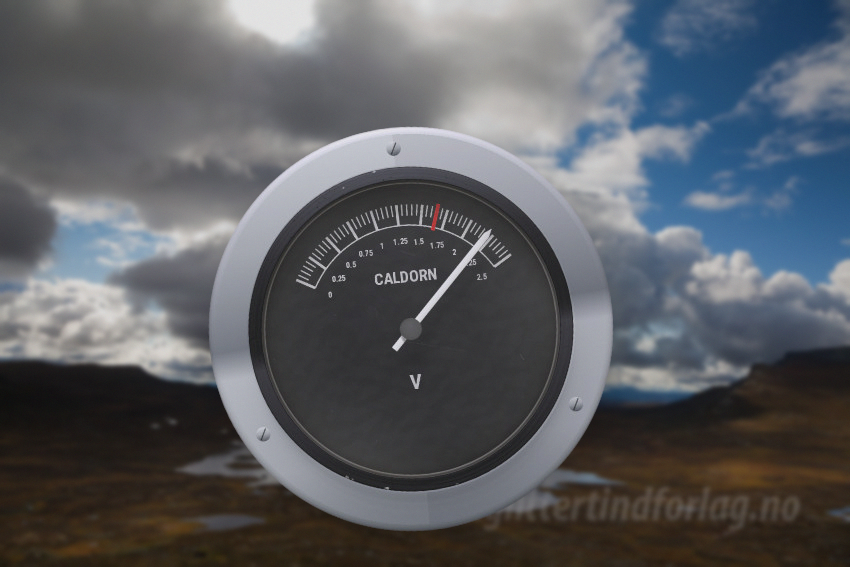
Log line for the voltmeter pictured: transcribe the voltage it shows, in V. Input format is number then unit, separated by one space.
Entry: 2.2 V
